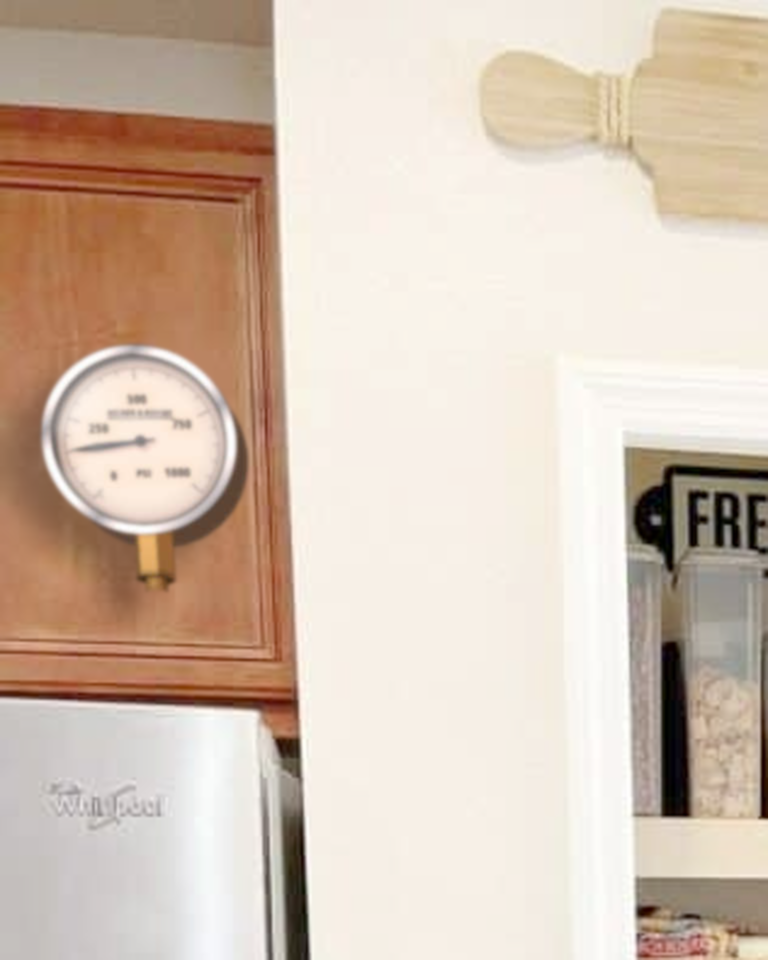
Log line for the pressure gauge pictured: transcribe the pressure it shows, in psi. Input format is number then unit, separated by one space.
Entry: 150 psi
